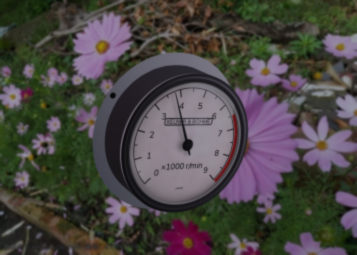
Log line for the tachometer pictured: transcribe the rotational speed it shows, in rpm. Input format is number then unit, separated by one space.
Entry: 3750 rpm
